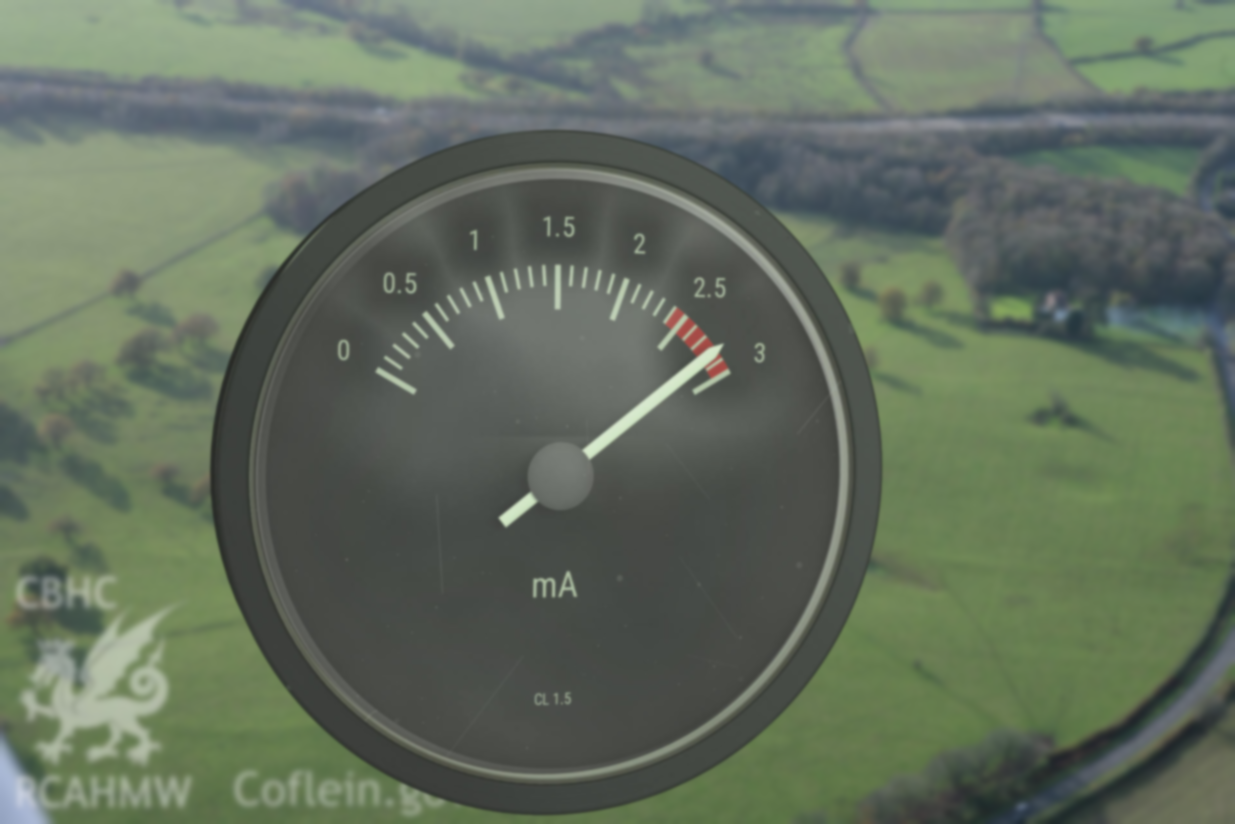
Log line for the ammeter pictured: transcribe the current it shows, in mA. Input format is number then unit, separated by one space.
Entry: 2.8 mA
